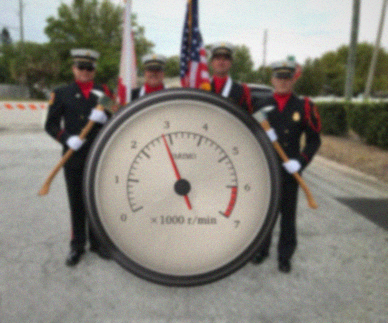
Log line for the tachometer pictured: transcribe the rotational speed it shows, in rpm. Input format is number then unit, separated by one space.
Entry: 2800 rpm
